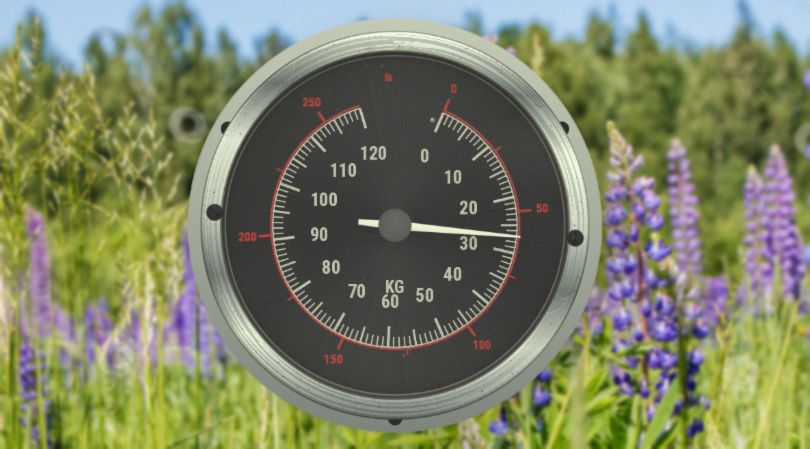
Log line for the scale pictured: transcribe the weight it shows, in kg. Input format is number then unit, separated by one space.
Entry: 27 kg
